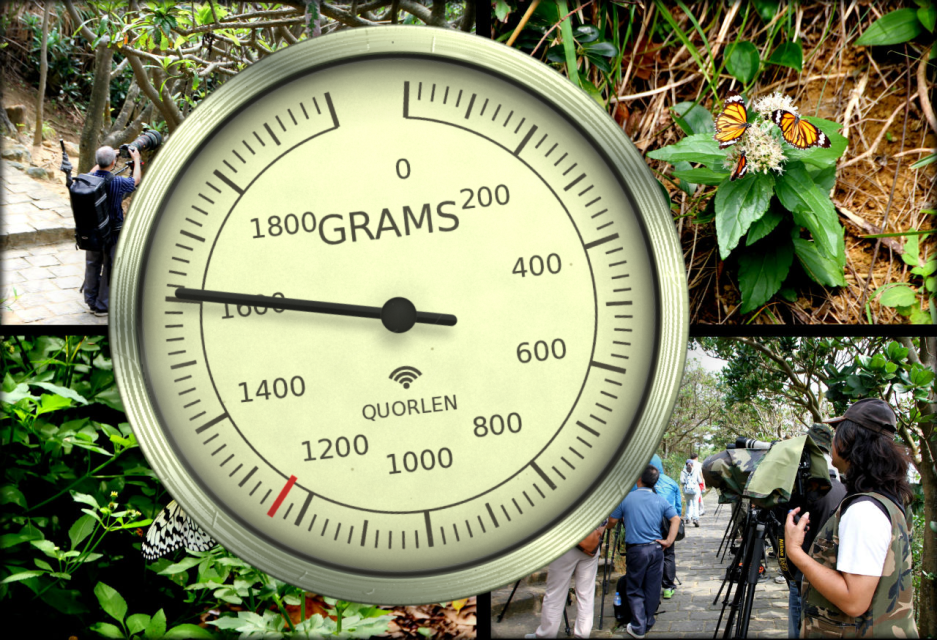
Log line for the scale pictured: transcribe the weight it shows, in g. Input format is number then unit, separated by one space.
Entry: 1610 g
